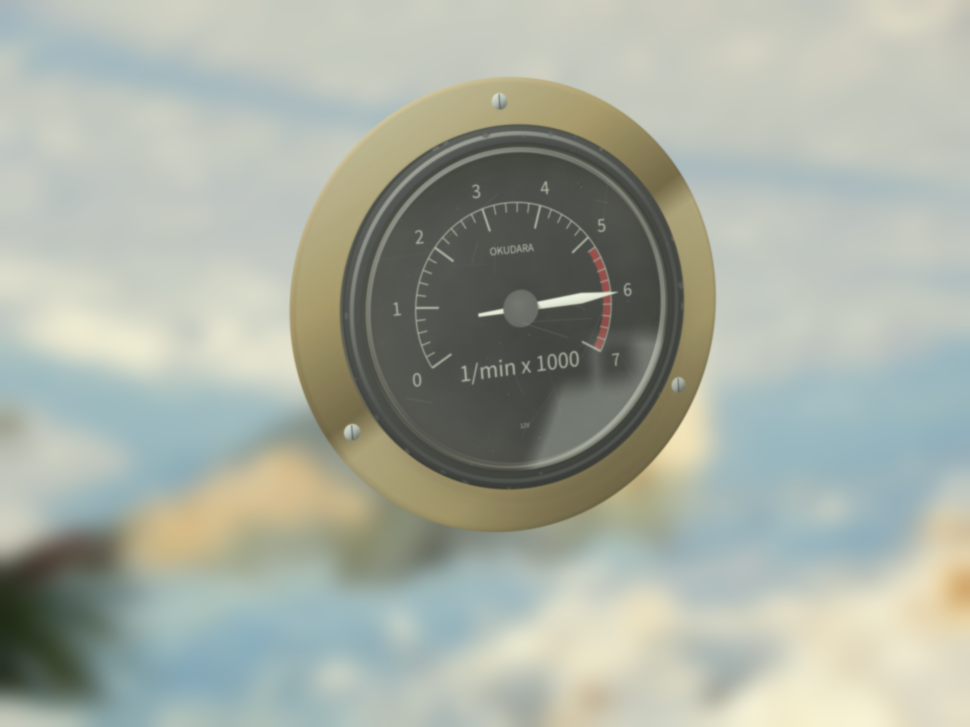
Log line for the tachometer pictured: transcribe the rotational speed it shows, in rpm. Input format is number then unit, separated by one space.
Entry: 6000 rpm
